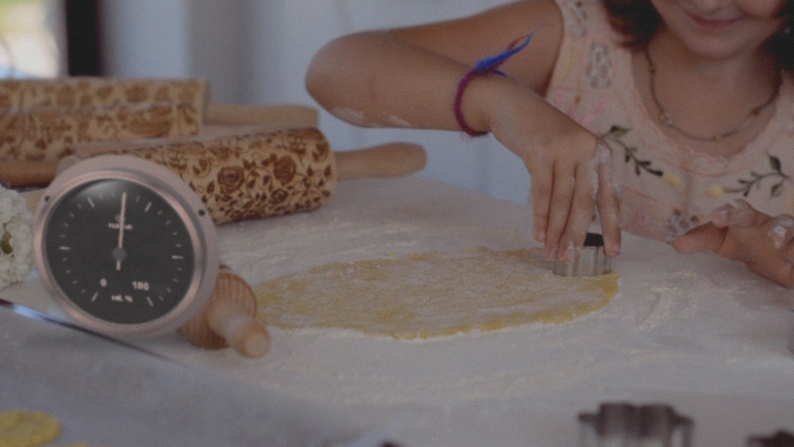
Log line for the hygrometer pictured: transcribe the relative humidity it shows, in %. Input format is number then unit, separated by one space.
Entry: 52 %
